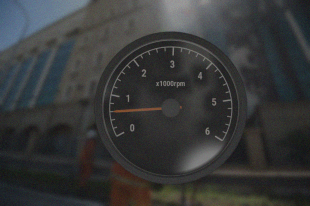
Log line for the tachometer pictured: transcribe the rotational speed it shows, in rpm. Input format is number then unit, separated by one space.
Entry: 600 rpm
